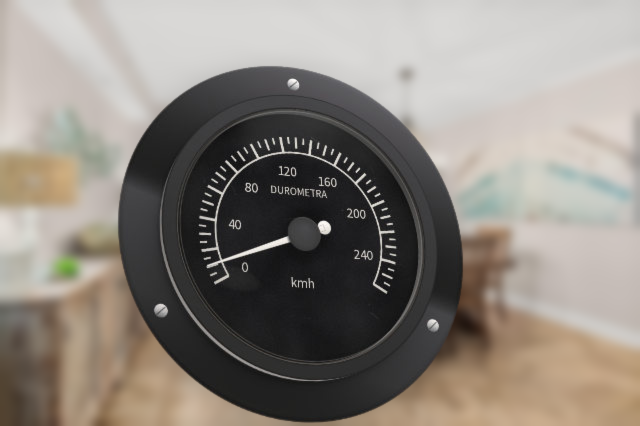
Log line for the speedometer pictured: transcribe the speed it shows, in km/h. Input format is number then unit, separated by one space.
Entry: 10 km/h
